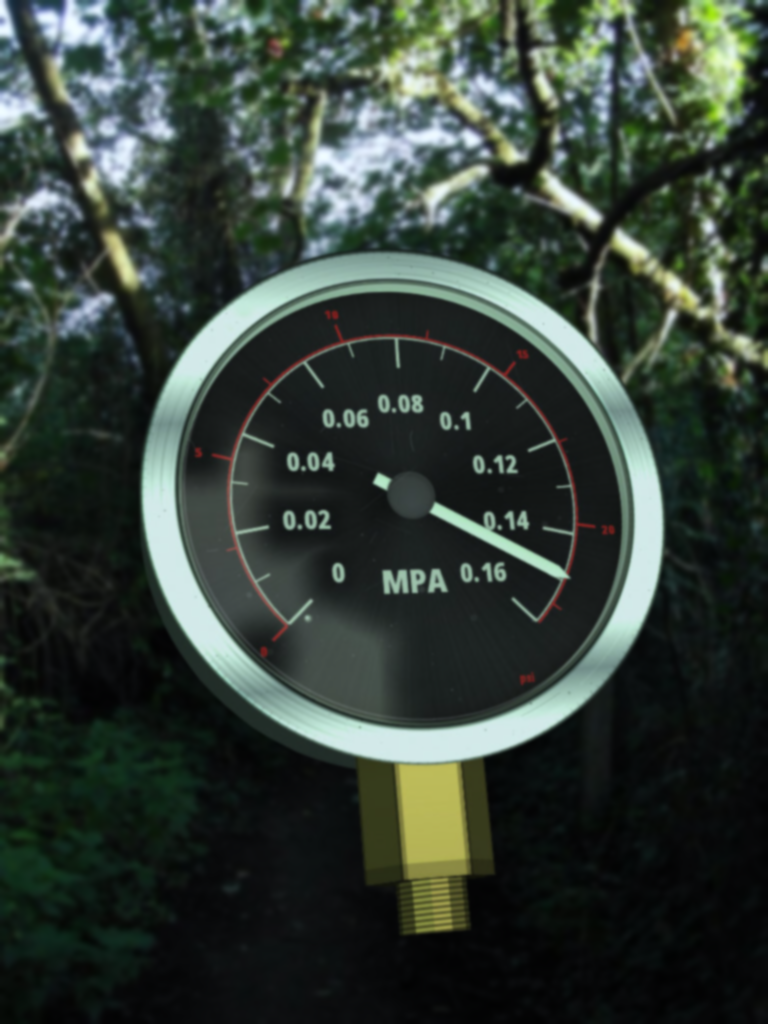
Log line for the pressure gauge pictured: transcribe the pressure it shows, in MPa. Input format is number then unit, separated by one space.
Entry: 0.15 MPa
